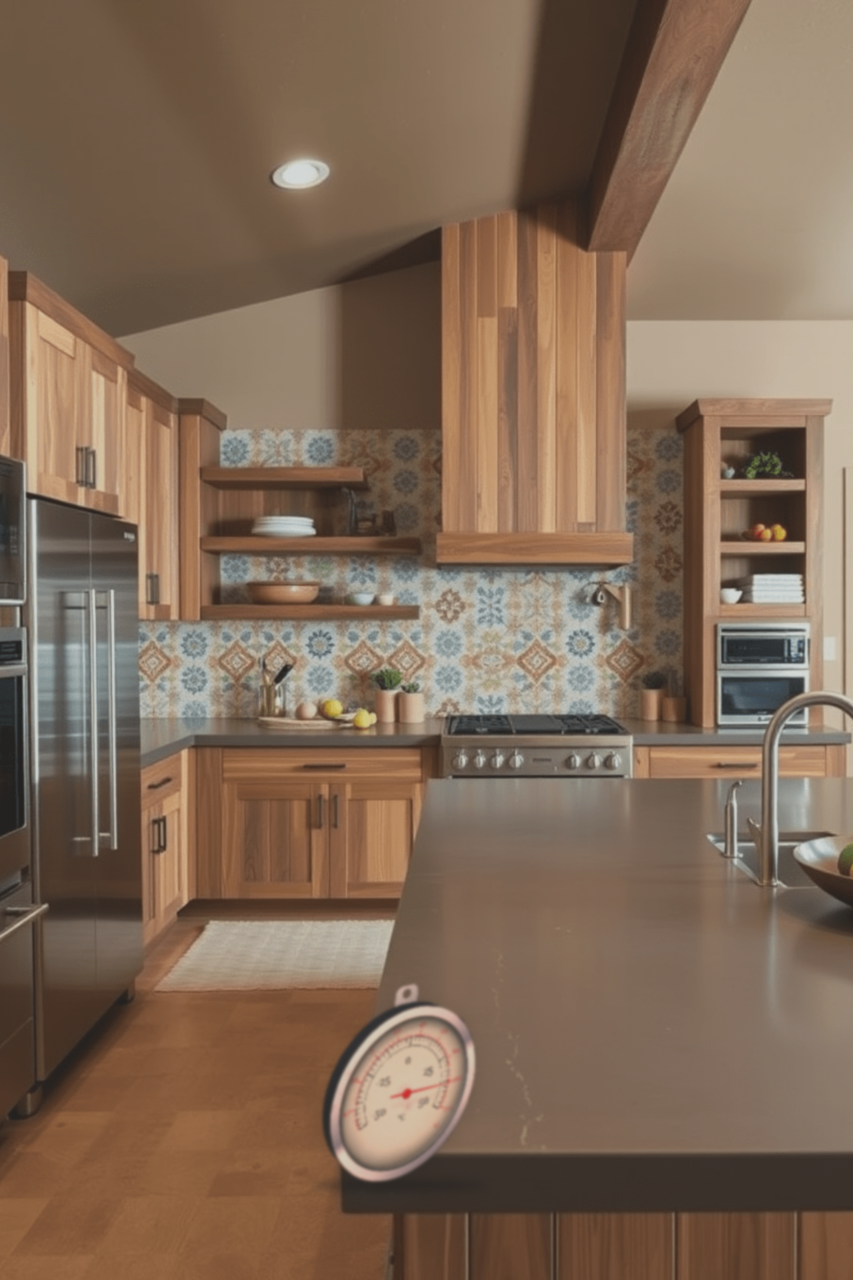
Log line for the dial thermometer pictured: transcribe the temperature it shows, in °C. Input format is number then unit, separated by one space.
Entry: 37.5 °C
